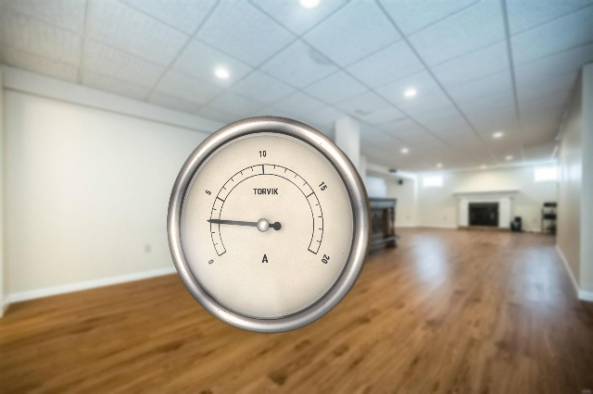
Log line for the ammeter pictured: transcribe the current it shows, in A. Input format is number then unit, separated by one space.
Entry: 3 A
